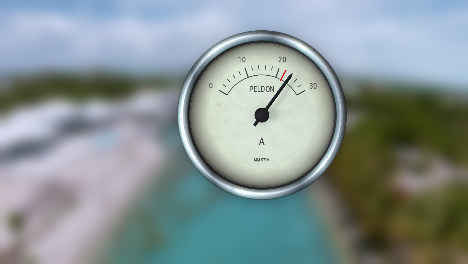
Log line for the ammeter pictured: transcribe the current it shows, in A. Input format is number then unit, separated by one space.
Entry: 24 A
